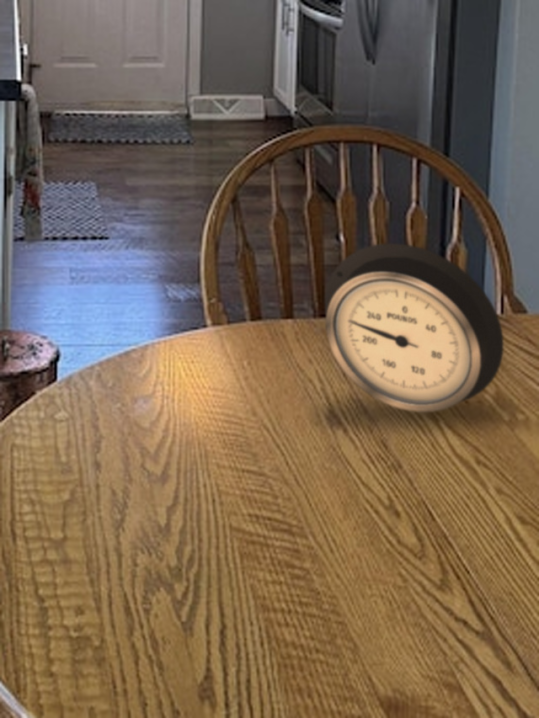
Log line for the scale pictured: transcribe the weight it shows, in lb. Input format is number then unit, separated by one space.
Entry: 220 lb
